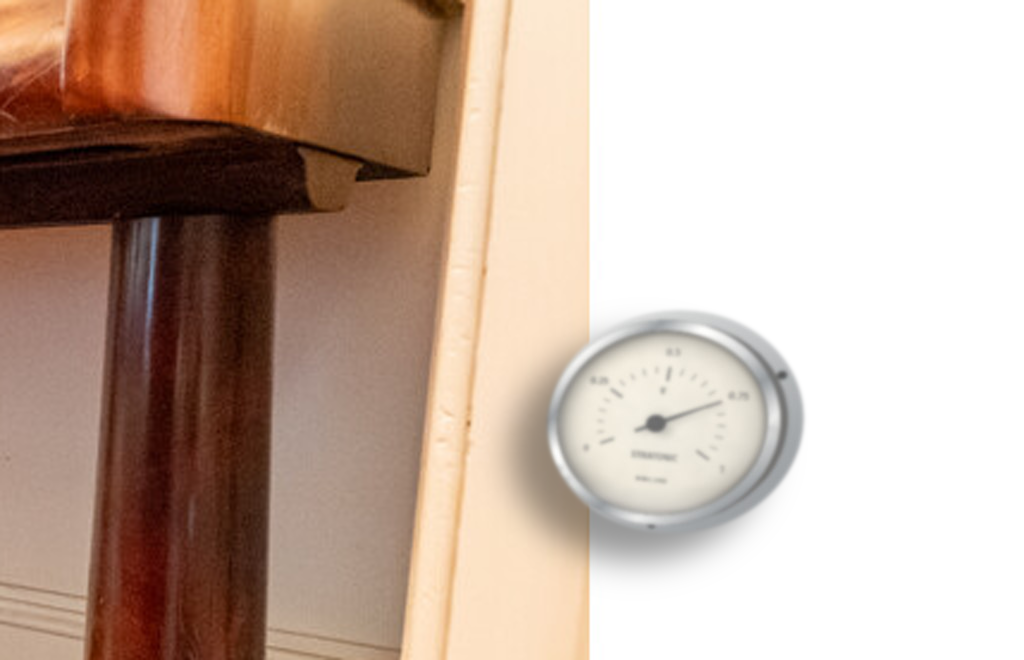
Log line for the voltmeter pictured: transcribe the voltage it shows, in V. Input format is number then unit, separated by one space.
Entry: 0.75 V
